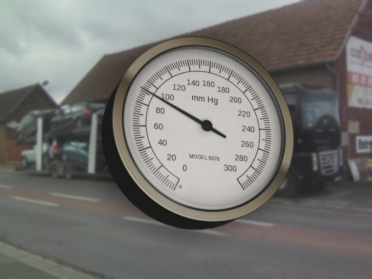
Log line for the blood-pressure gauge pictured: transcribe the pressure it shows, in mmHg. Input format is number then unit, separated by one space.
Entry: 90 mmHg
